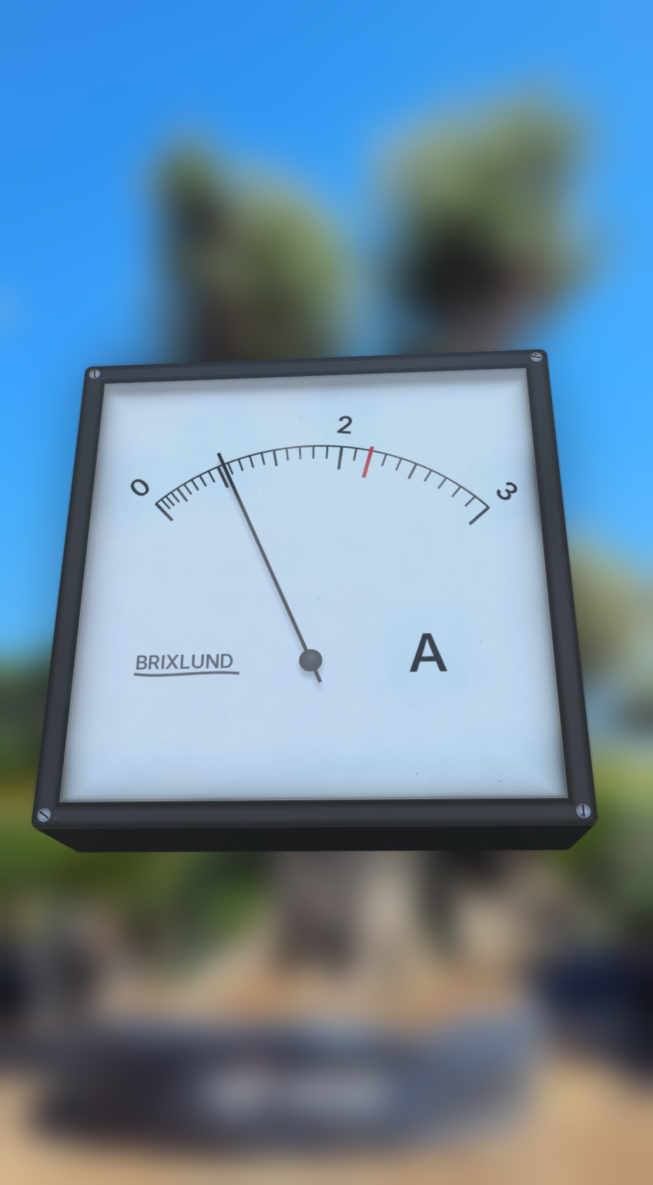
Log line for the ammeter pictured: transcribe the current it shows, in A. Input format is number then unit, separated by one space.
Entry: 1.05 A
